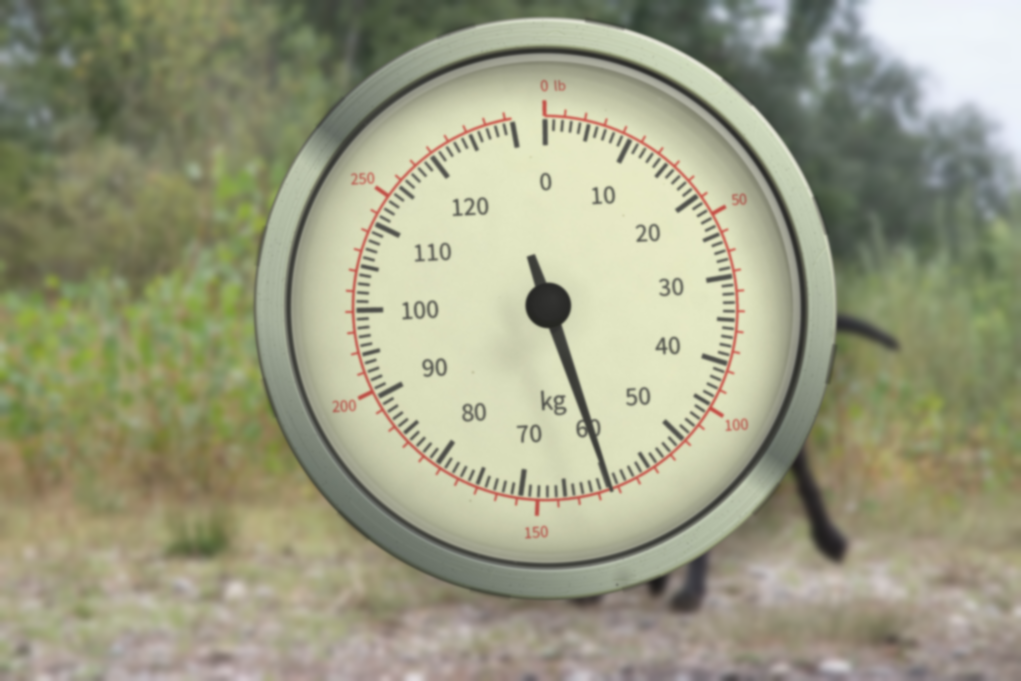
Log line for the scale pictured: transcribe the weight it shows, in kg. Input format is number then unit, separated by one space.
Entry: 60 kg
